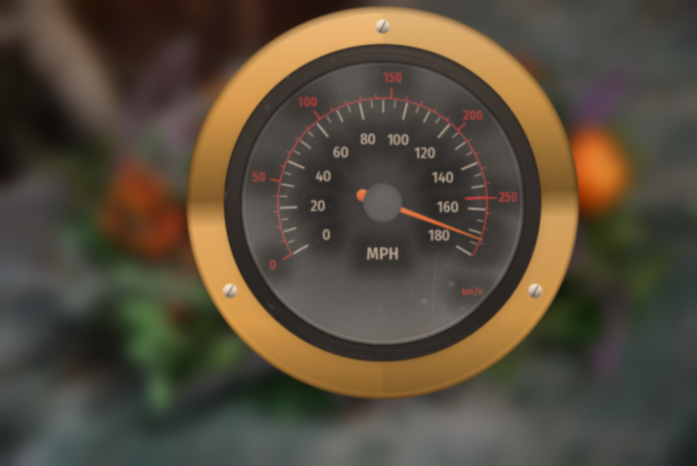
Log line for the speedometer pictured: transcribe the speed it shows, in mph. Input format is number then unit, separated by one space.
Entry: 172.5 mph
